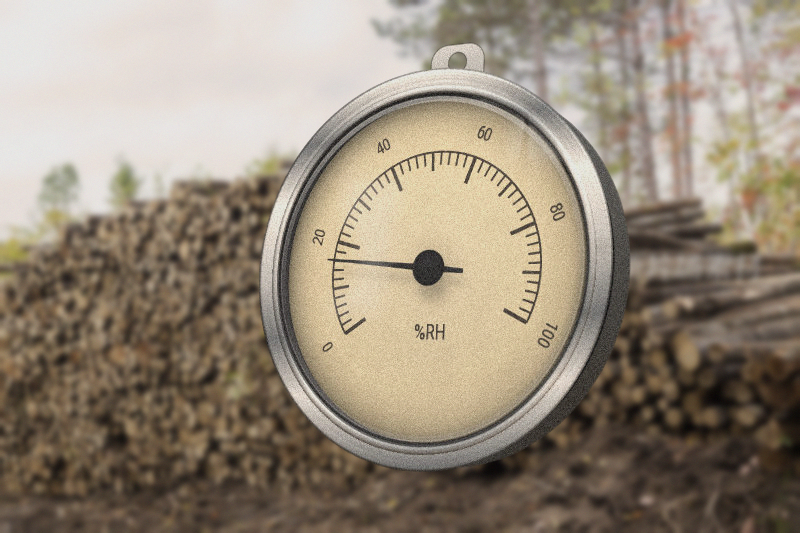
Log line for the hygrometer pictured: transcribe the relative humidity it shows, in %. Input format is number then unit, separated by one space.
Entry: 16 %
